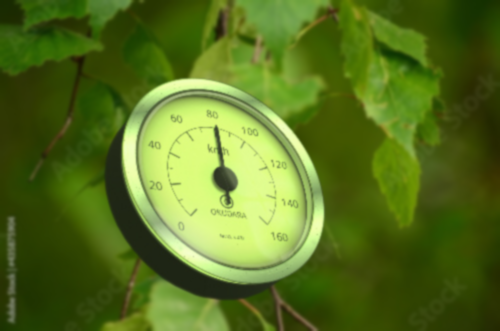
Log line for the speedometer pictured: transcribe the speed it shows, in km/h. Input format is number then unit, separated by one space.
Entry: 80 km/h
